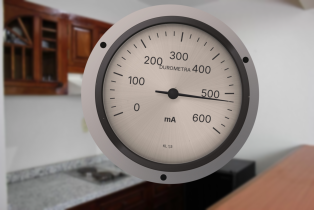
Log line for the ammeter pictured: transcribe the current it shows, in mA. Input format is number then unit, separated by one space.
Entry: 520 mA
